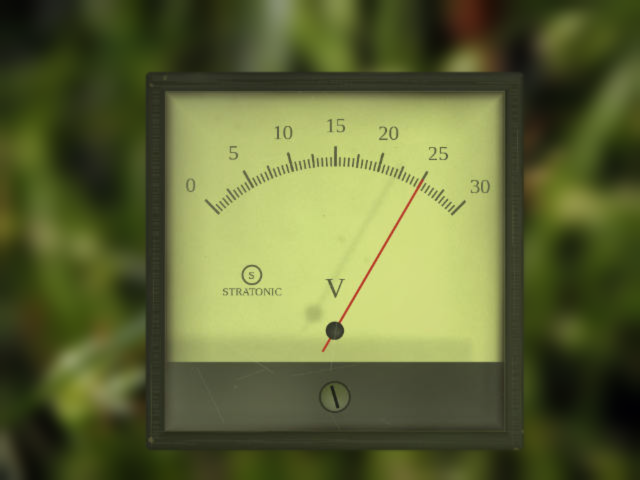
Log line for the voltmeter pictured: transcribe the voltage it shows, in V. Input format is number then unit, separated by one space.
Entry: 25 V
